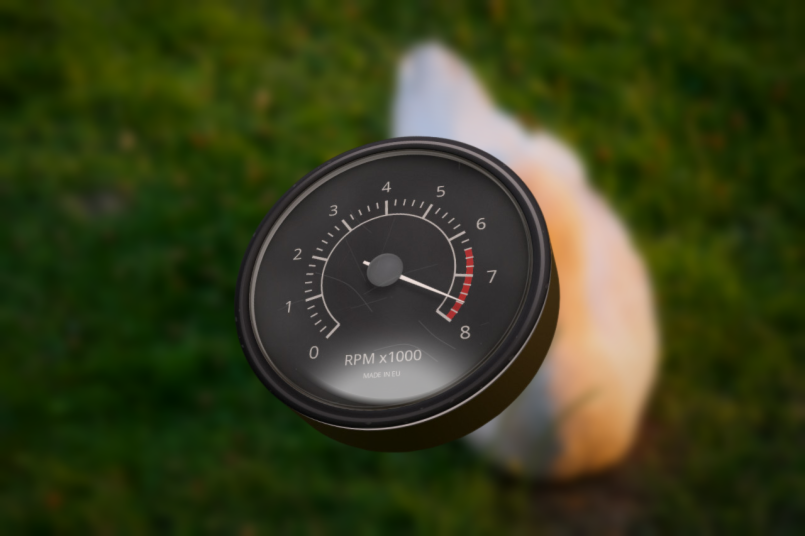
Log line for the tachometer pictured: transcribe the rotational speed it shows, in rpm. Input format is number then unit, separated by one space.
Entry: 7600 rpm
